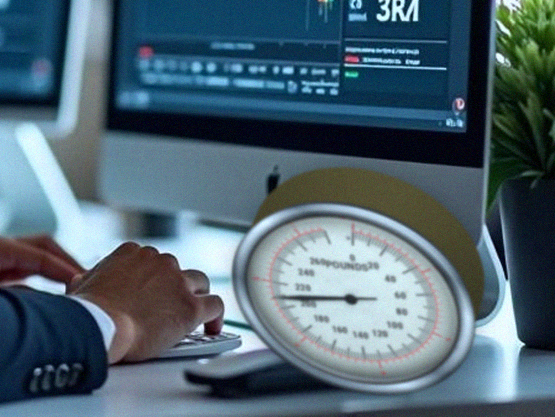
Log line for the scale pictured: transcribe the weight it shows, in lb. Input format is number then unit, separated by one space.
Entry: 210 lb
